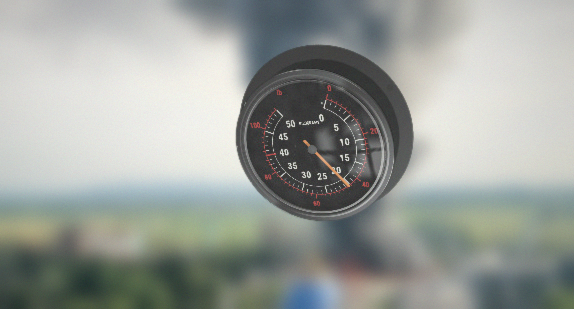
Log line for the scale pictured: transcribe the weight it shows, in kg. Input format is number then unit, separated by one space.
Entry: 20 kg
